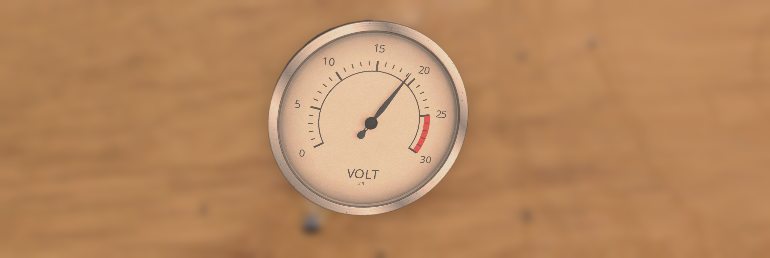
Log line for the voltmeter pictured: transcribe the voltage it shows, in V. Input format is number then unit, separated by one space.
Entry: 19 V
